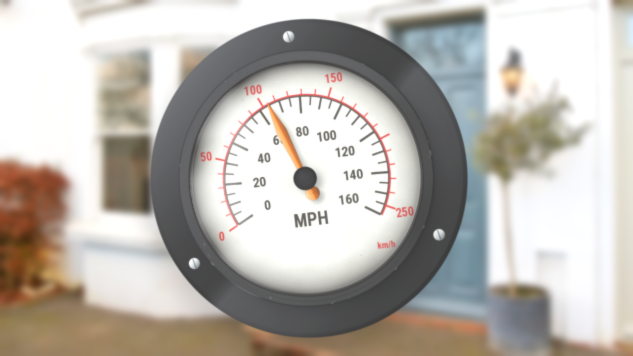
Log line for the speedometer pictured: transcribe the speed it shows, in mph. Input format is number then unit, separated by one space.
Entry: 65 mph
